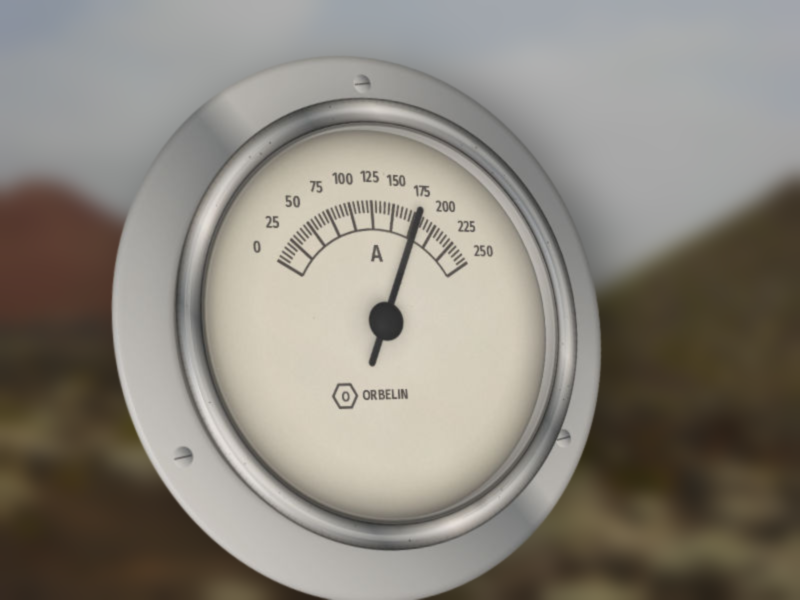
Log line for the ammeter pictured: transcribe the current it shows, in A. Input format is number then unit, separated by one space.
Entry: 175 A
